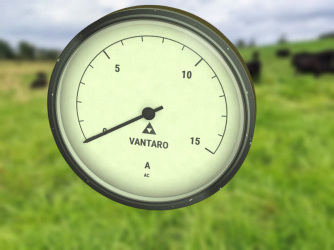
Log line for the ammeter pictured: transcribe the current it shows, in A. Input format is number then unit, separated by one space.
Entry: 0 A
